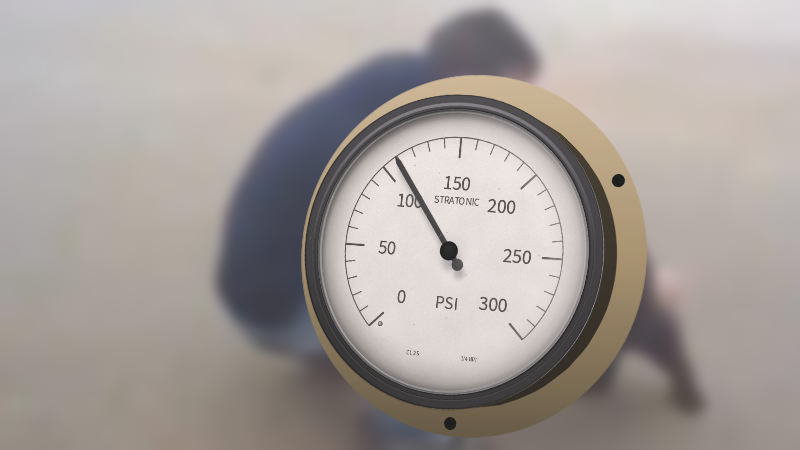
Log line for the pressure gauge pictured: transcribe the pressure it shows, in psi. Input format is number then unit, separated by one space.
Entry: 110 psi
